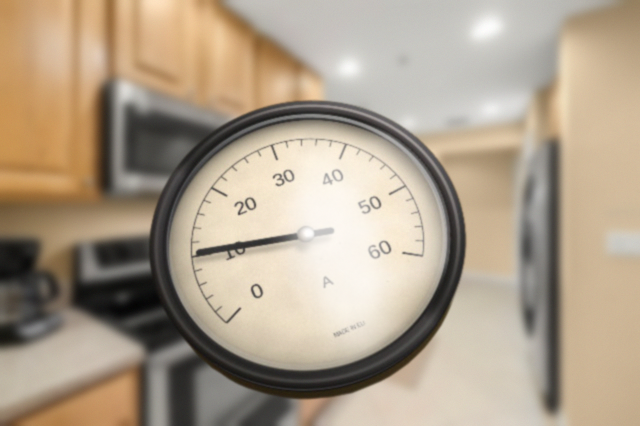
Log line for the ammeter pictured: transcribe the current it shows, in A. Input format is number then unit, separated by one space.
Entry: 10 A
